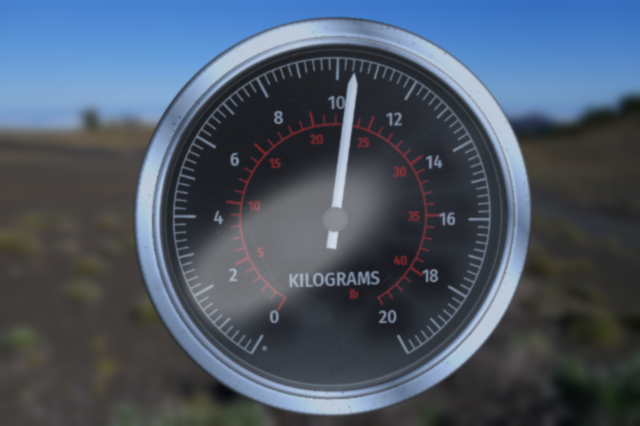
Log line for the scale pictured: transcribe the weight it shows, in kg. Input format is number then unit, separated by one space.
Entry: 10.4 kg
